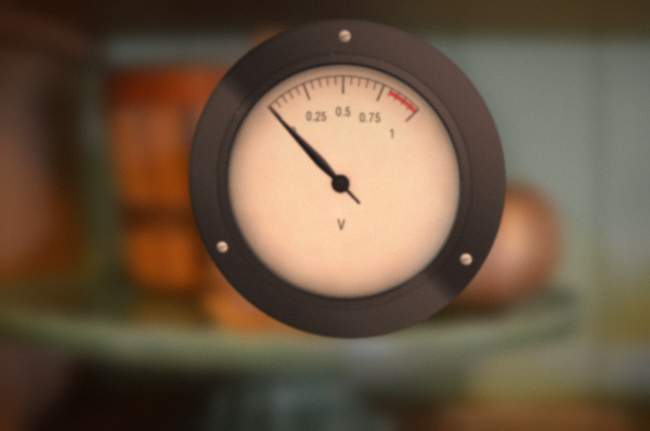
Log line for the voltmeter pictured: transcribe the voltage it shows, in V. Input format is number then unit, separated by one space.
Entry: 0 V
